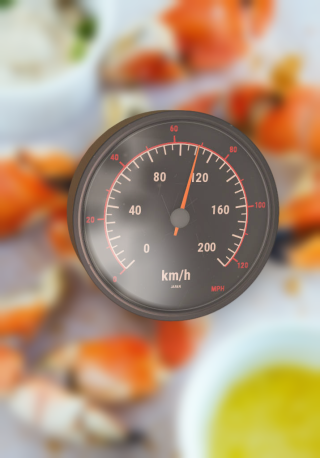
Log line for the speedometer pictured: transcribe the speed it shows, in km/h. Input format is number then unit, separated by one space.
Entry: 110 km/h
